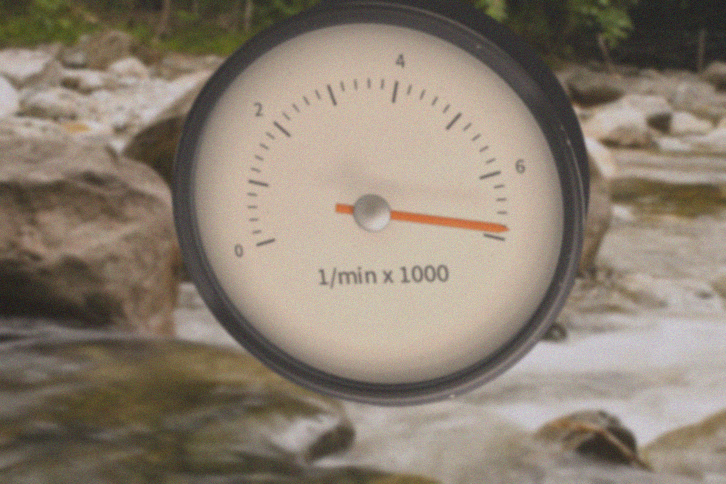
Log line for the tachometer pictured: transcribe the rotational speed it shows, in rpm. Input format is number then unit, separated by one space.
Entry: 6800 rpm
